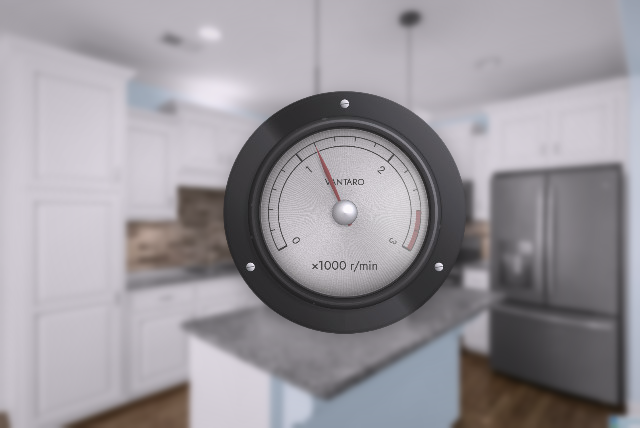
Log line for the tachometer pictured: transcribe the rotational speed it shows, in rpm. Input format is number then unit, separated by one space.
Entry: 1200 rpm
